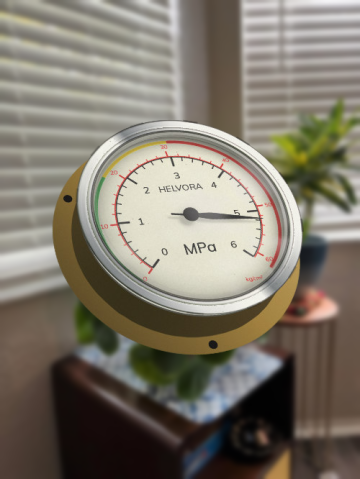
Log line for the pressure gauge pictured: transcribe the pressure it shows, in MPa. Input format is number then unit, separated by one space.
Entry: 5.2 MPa
